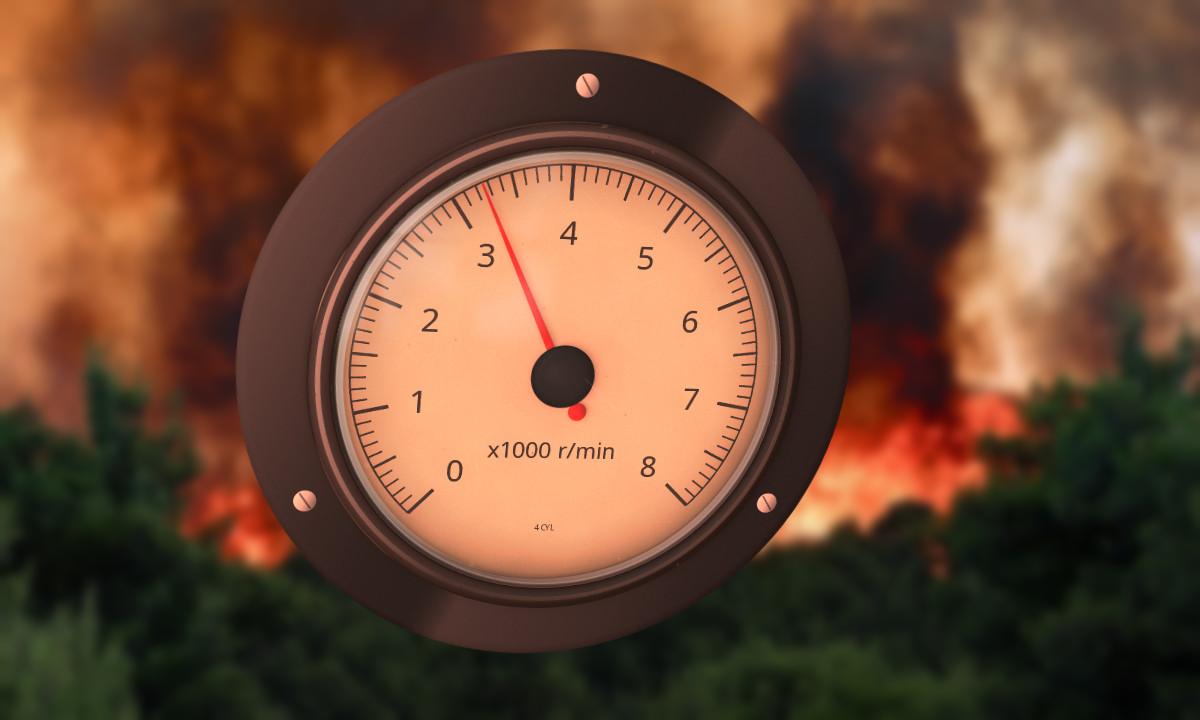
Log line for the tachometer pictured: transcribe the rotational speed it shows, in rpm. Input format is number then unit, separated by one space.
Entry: 3250 rpm
